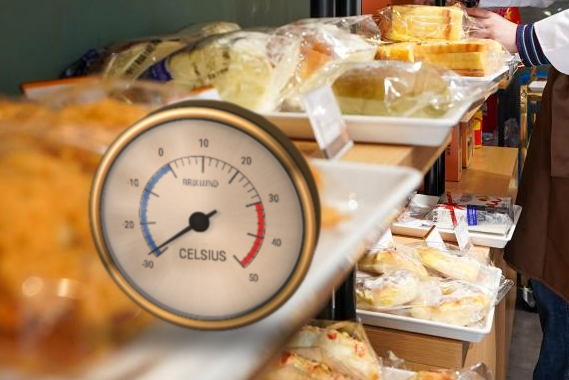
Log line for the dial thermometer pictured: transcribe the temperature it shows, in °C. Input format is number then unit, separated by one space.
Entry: -28 °C
